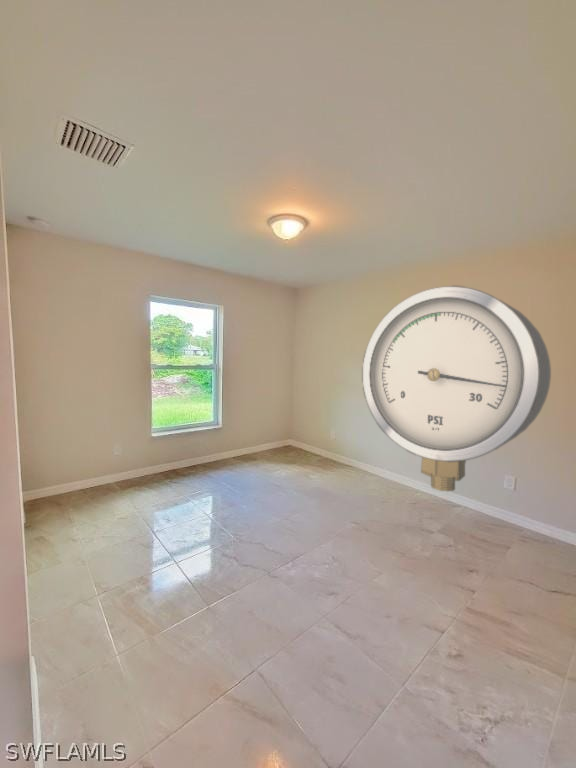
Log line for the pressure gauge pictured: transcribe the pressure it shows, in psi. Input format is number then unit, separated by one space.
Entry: 27.5 psi
